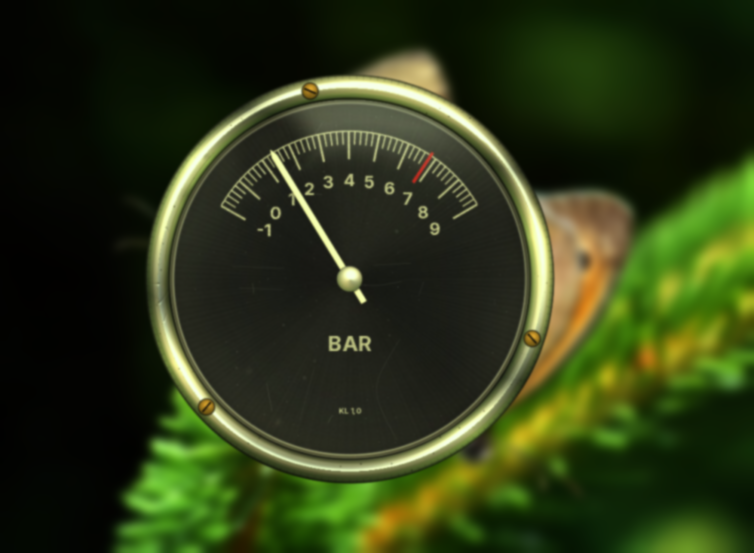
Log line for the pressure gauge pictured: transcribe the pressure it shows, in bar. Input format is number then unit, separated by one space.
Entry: 1.4 bar
